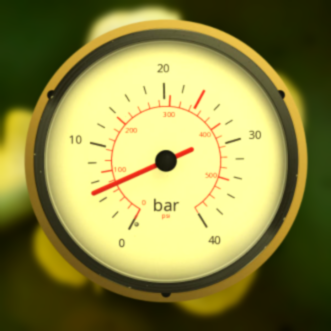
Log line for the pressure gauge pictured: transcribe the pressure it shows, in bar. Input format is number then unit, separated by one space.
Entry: 5 bar
